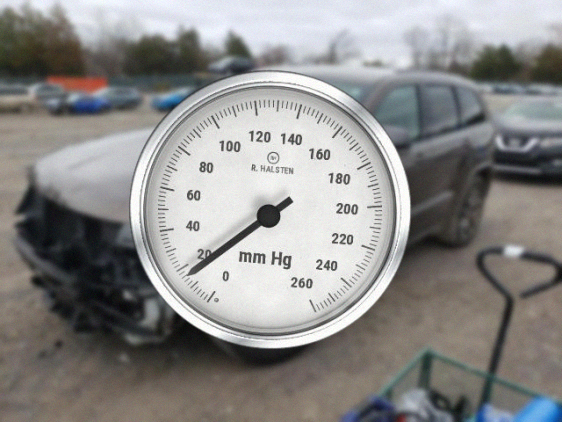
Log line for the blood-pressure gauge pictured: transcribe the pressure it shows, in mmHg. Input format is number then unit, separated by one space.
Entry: 16 mmHg
